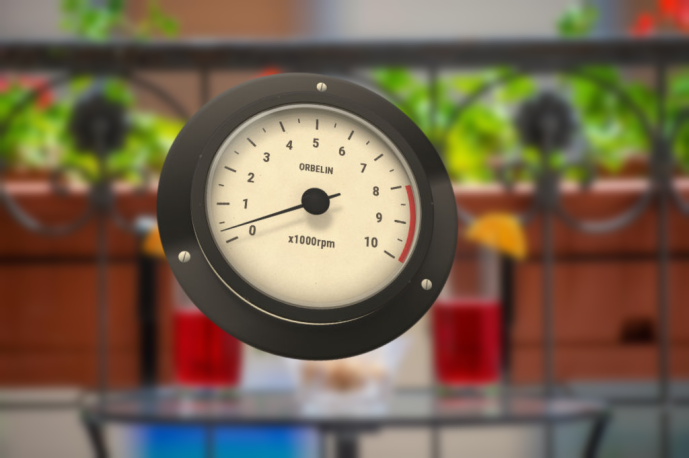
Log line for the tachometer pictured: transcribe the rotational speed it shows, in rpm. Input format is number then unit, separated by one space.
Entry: 250 rpm
